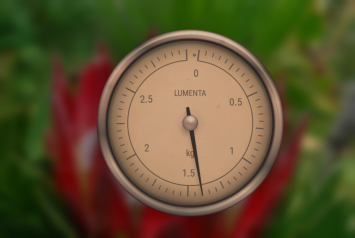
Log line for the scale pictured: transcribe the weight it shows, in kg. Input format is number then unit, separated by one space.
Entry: 1.4 kg
